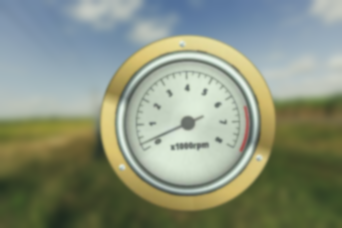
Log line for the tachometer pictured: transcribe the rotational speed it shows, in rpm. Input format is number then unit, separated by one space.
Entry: 250 rpm
